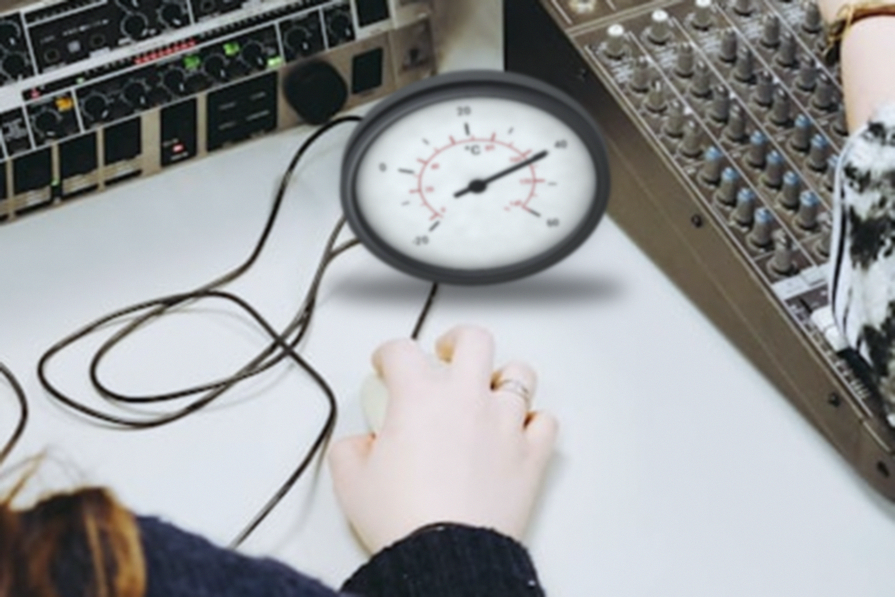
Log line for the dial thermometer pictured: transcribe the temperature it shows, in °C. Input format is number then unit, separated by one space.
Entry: 40 °C
